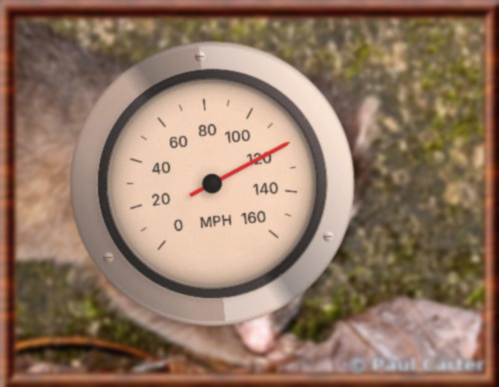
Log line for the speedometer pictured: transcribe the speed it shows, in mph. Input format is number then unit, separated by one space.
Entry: 120 mph
